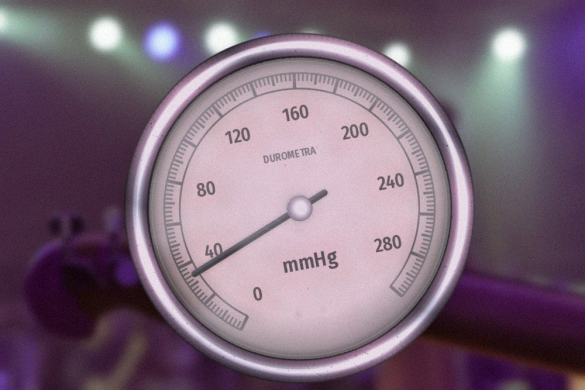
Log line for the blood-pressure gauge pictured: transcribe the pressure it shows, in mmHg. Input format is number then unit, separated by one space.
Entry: 34 mmHg
